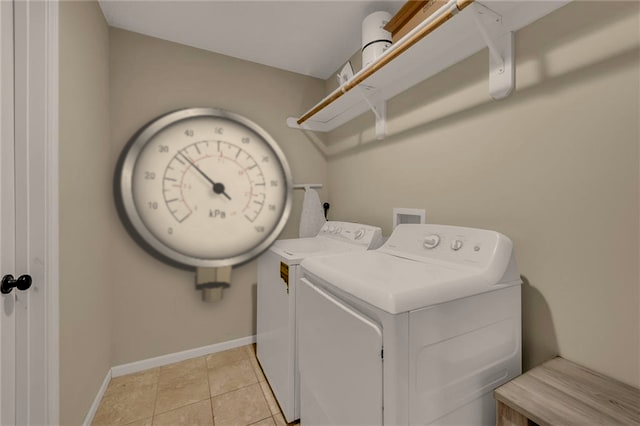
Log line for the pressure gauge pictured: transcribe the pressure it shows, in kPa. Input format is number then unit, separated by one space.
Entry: 32.5 kPa
